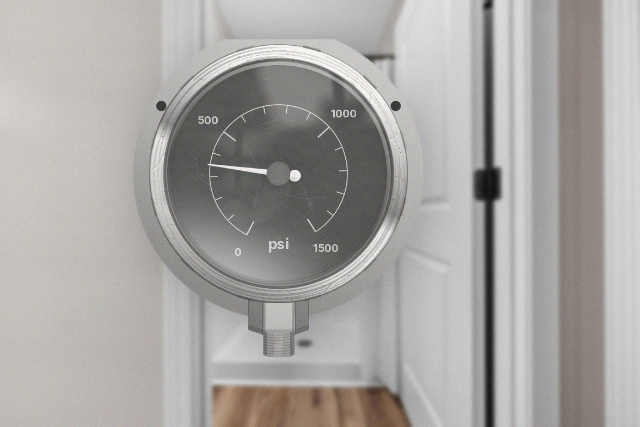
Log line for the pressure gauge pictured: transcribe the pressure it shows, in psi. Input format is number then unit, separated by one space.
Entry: 350 psi
